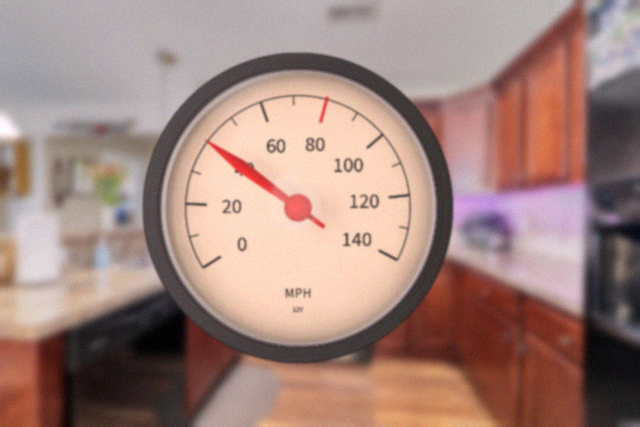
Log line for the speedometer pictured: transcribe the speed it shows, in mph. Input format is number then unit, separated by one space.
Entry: 40 mph
